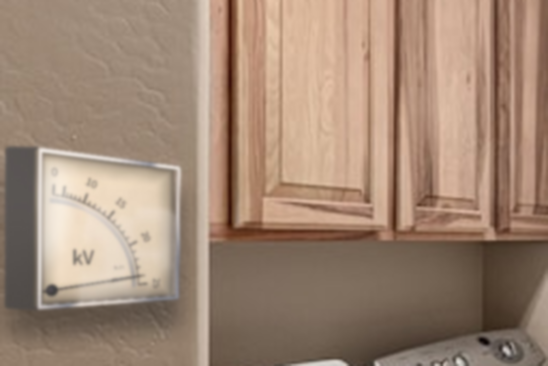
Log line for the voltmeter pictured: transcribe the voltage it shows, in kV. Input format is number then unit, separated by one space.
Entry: 24 kV
